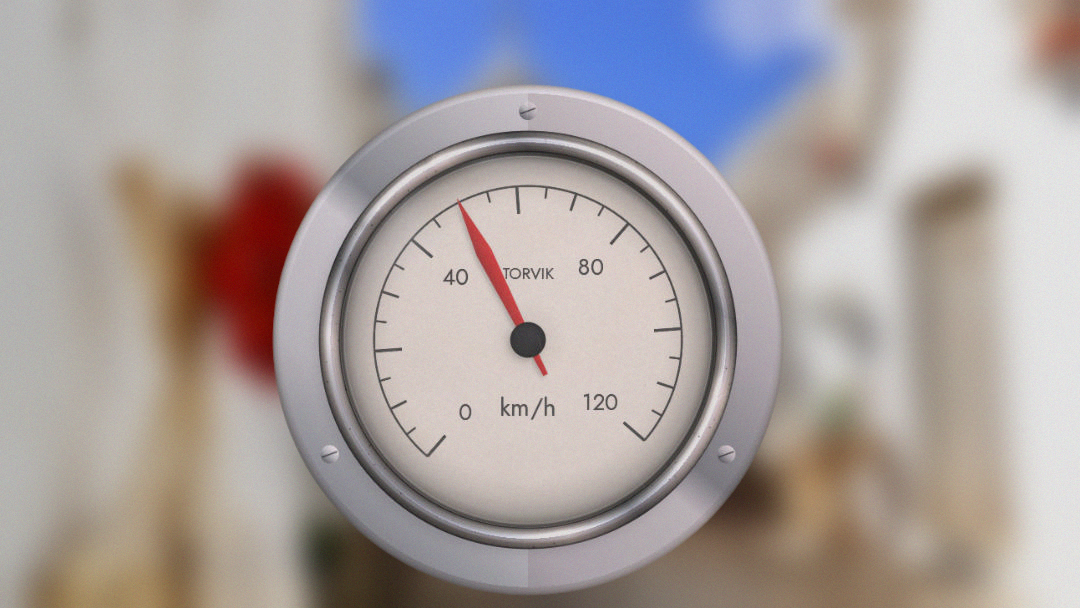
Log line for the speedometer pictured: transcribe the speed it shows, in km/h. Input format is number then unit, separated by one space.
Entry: 50 km/h
